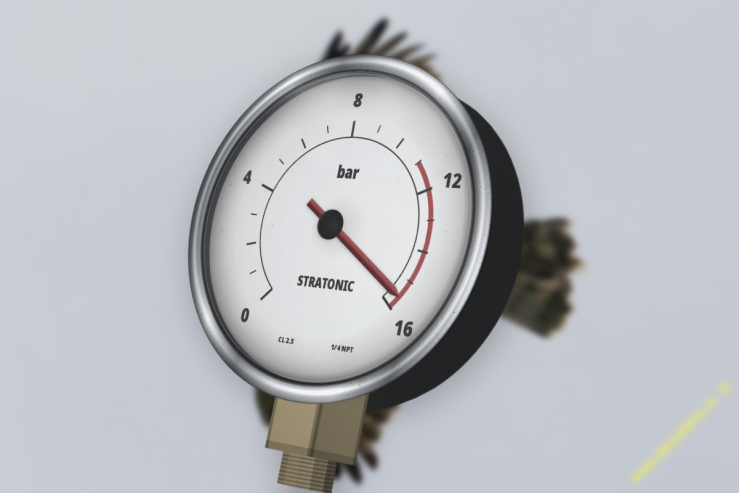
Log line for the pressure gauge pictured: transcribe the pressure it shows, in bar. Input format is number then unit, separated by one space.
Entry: 15.5 bar
